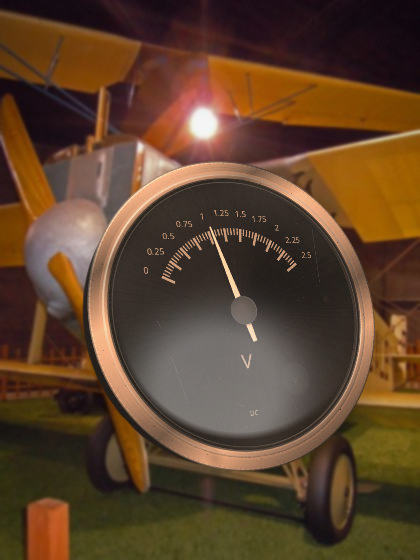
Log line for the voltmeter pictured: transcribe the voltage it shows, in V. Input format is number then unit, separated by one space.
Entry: 1 V
